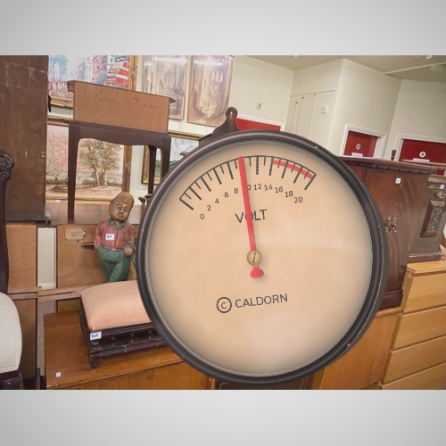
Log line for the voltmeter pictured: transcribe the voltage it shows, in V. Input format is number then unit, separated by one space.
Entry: 10 V
